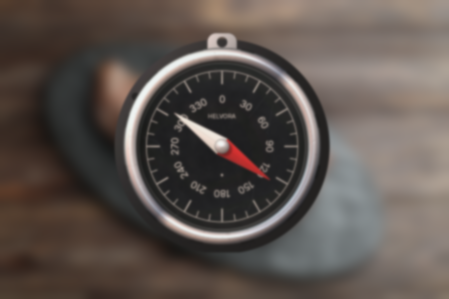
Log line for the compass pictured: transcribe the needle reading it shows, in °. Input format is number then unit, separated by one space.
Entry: 125 °
